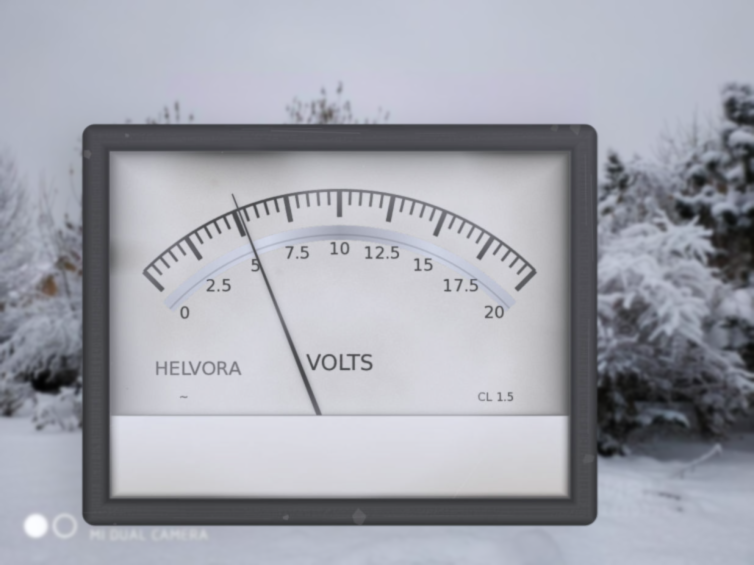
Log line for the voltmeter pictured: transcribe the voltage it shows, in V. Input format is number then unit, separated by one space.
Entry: 5.25 V
